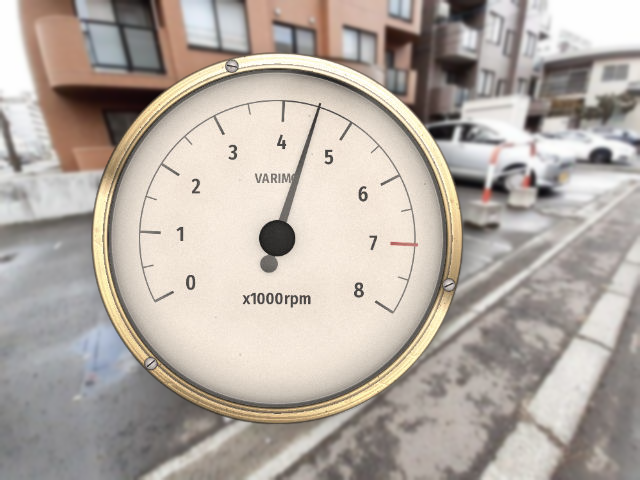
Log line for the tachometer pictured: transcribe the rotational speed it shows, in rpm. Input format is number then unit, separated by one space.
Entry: 4500 rpm
